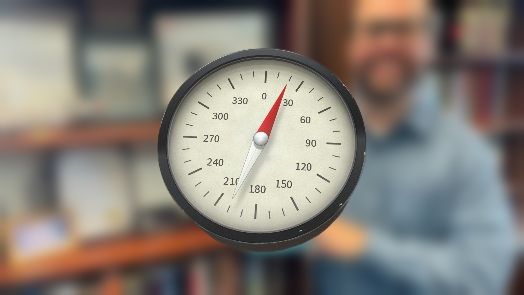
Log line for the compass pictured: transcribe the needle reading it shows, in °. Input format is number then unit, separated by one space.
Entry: 20 °
